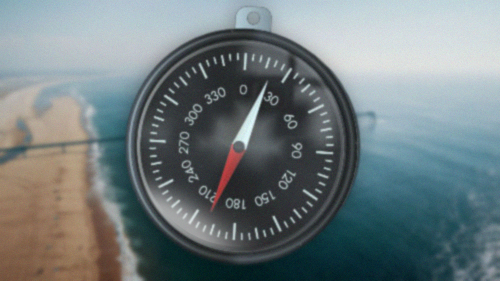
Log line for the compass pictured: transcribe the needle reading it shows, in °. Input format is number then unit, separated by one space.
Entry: 200 °
